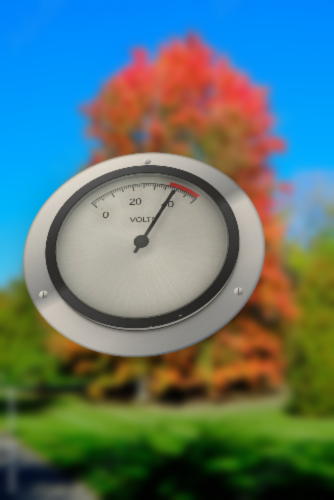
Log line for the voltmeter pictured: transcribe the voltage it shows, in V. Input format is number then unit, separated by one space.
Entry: 40 V
